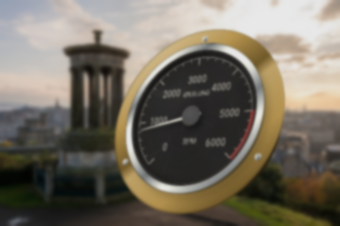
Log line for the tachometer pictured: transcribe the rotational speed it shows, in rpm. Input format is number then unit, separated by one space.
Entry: 800 rpm
